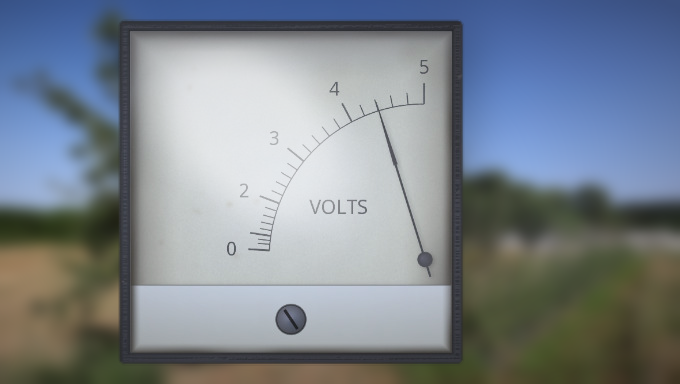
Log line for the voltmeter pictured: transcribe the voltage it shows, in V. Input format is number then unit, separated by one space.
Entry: 4.4 V
